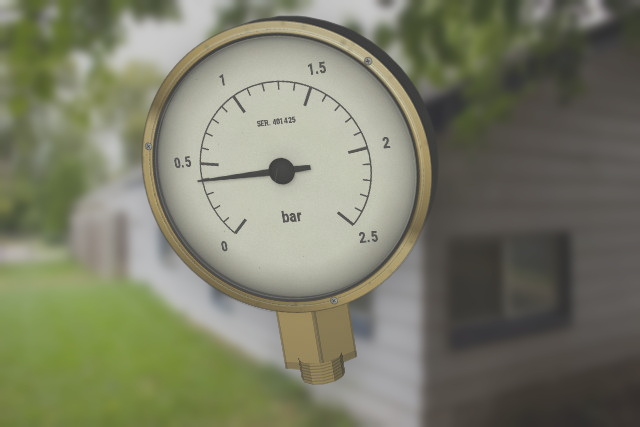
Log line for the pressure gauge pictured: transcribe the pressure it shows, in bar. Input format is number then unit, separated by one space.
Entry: 0.4 bar
